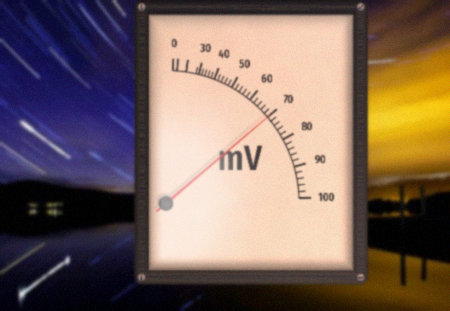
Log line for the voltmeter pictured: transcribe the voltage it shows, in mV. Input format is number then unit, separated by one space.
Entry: 70 mV
